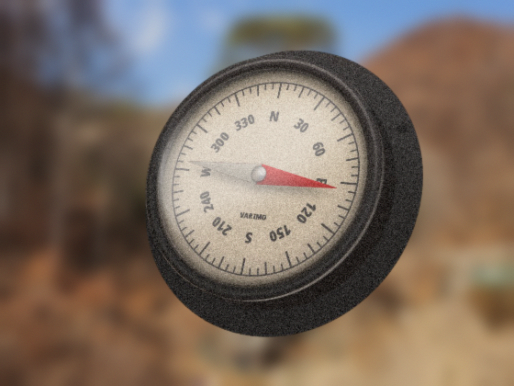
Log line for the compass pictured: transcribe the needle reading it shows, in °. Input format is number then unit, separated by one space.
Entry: 95 °
